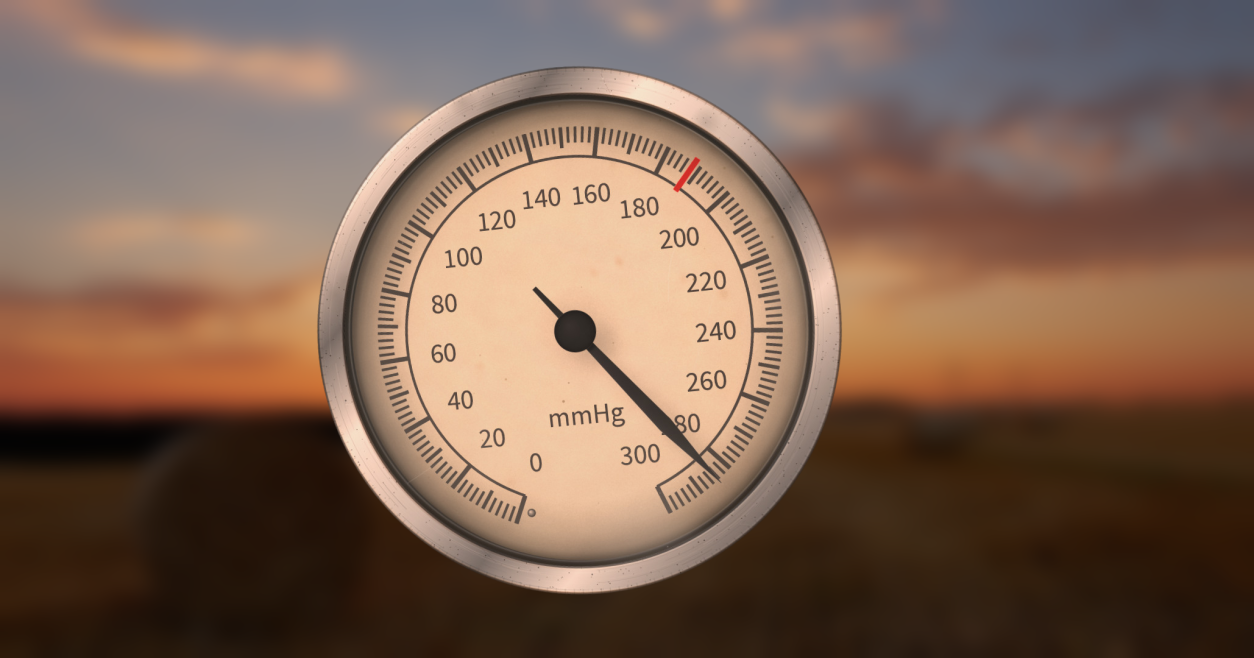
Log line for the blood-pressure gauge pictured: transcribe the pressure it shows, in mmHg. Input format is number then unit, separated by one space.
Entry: 284 mmHg
